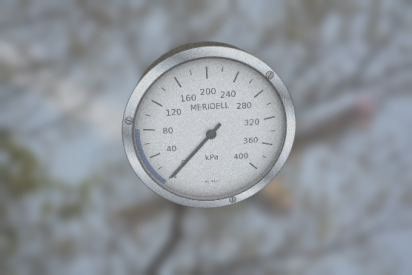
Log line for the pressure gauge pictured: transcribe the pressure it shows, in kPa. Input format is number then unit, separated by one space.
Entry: 0 kPa
